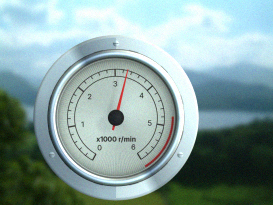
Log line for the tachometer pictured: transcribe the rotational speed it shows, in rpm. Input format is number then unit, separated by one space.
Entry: 3300 rpm
